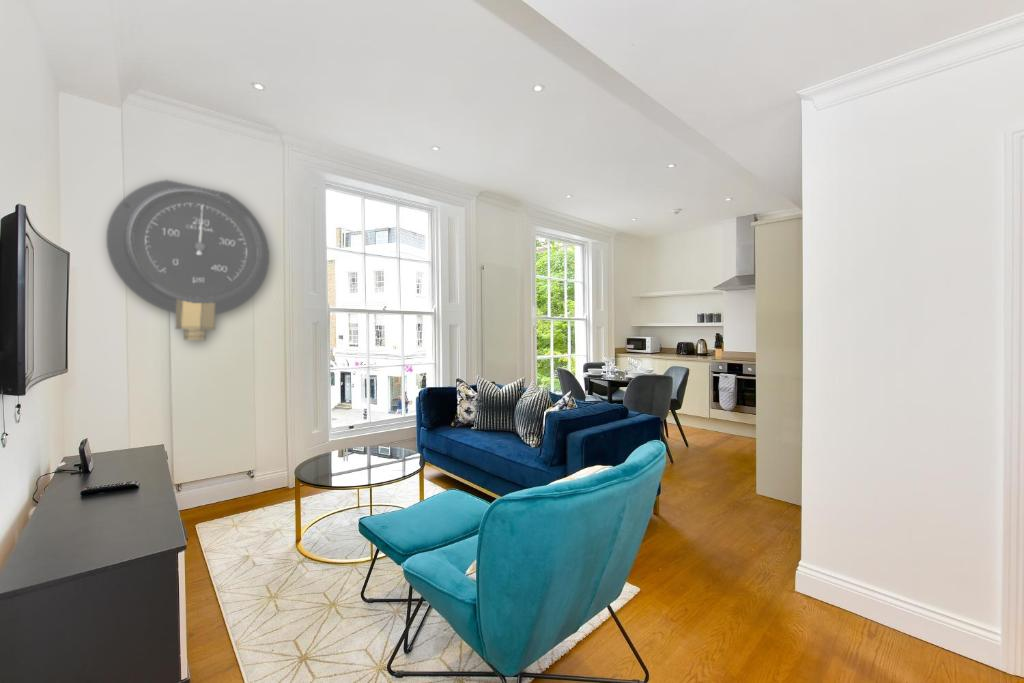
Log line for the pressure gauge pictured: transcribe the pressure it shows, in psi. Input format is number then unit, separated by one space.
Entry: 200 psi
